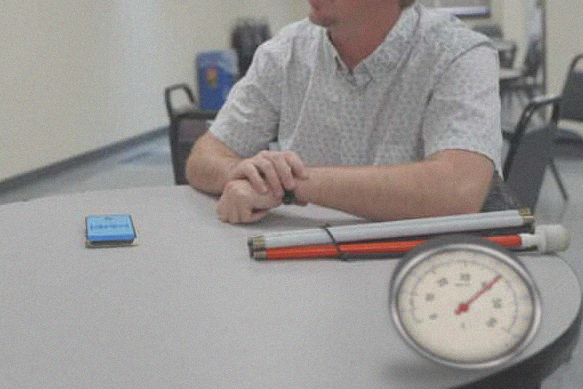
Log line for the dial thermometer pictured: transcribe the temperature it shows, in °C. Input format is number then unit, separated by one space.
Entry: 40 °C
